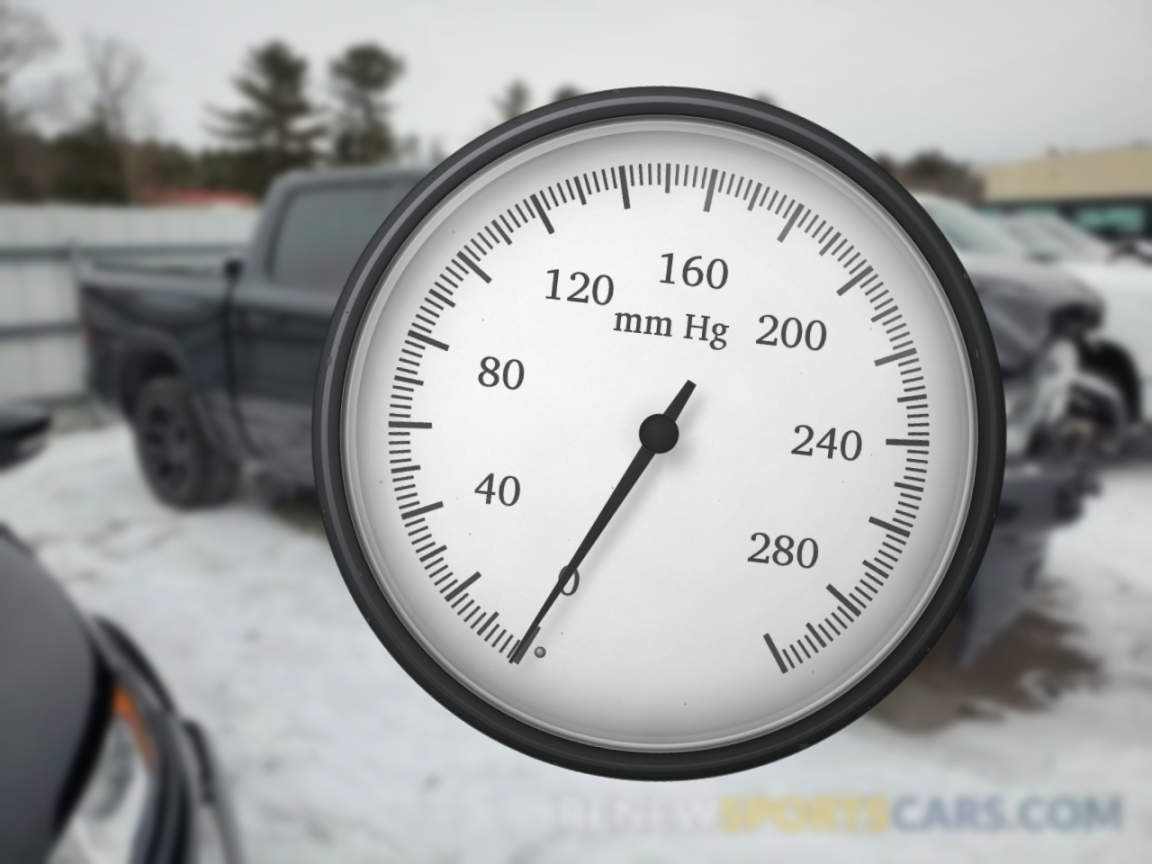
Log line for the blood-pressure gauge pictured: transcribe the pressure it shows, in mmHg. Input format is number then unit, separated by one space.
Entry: 1 mmHg
